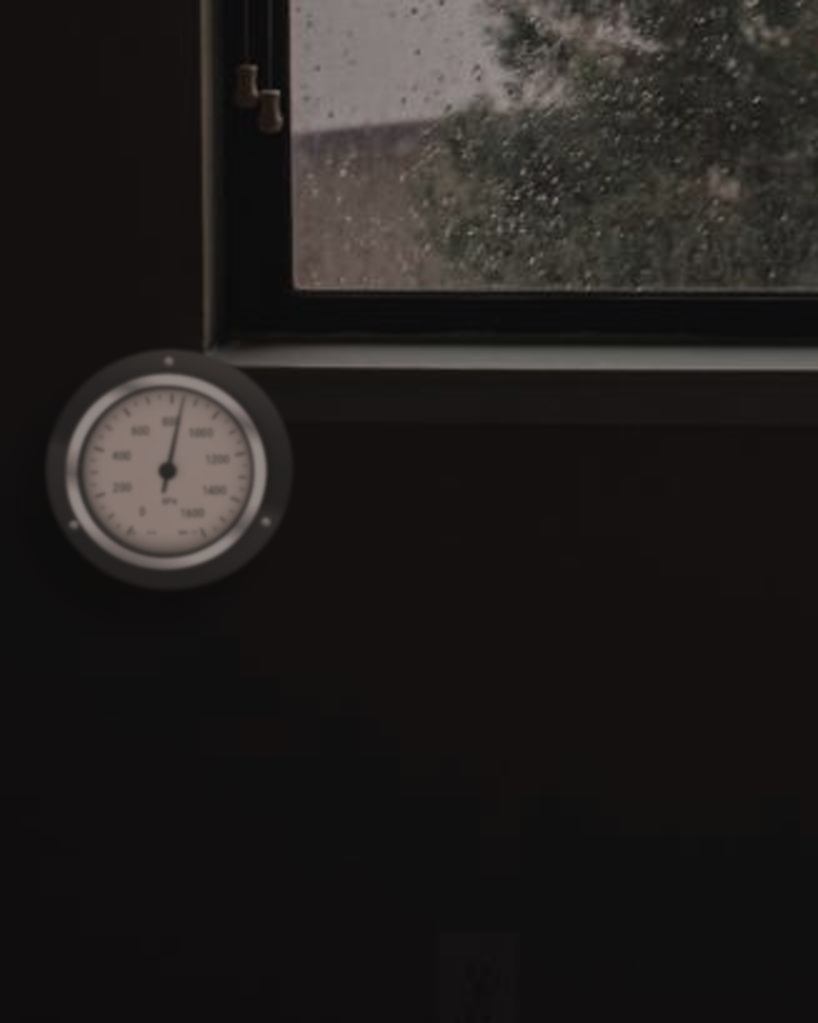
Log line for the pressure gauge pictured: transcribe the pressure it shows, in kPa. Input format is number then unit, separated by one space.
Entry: 850 kPa
